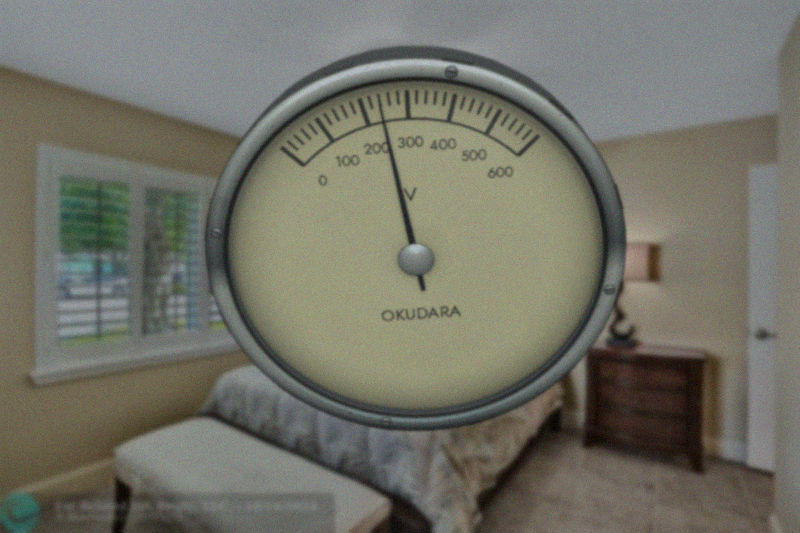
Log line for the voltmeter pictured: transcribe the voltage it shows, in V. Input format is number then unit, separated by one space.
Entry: 240 V
